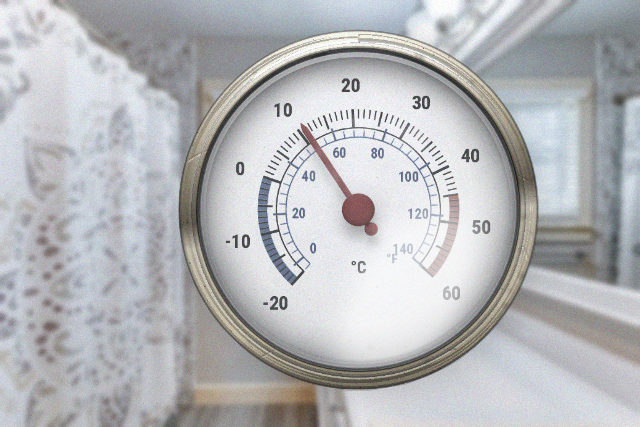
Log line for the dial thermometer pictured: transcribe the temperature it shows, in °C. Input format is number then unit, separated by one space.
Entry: 11 °C
